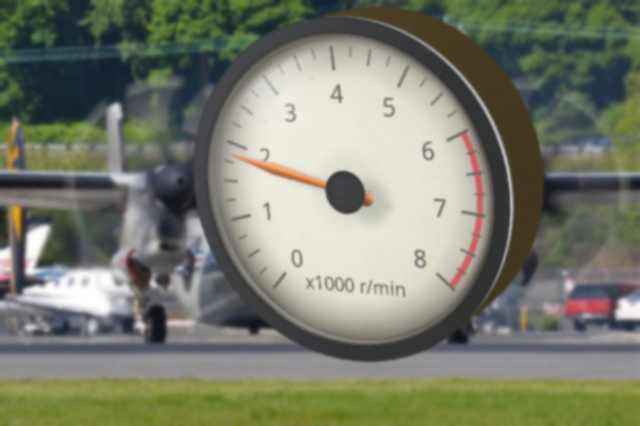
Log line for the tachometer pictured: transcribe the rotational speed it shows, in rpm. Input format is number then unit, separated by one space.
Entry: 1875 rpm
